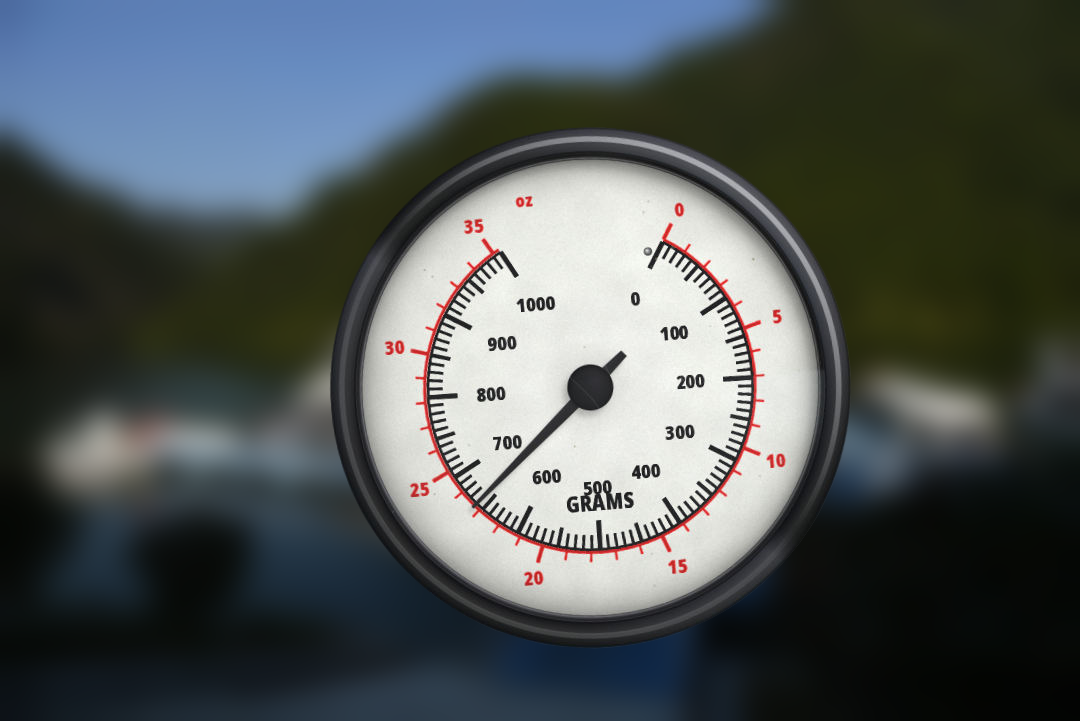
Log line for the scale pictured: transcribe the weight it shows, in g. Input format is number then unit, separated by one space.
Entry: 660 g
